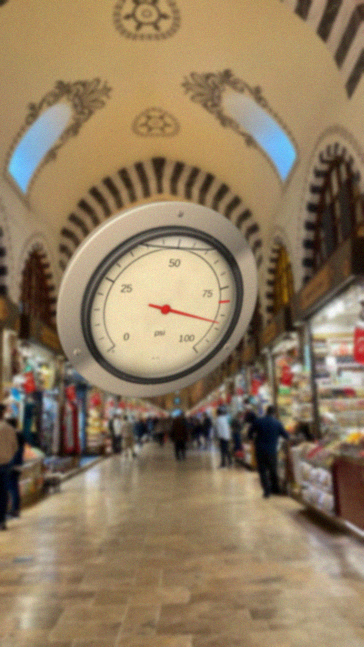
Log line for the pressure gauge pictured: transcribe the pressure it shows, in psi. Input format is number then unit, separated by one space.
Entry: 87.5 psi
